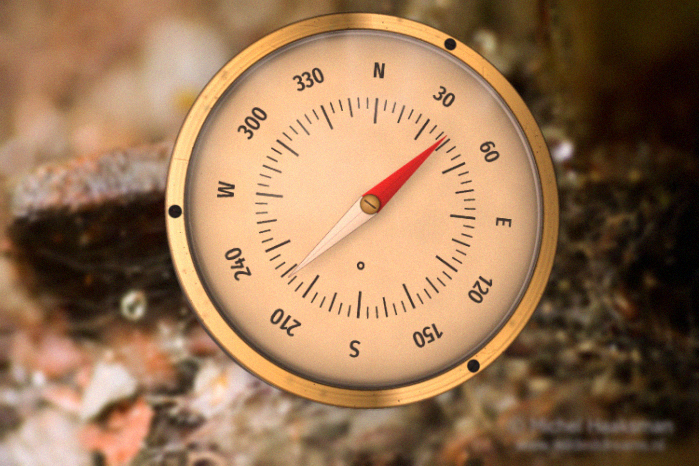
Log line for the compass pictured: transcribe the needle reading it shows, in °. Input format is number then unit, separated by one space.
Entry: 42.5 °
